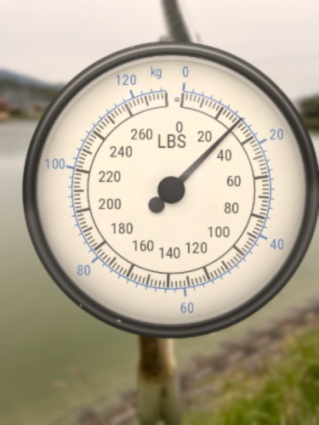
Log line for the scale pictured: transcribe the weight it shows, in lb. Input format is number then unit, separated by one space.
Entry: 30 lb
